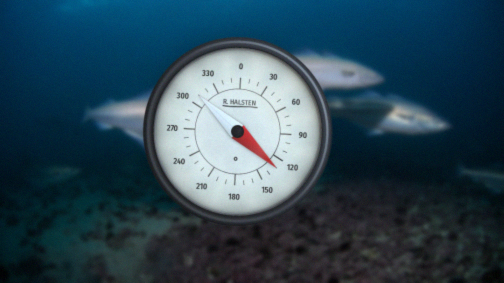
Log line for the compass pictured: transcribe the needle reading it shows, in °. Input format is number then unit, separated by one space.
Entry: 130 °
